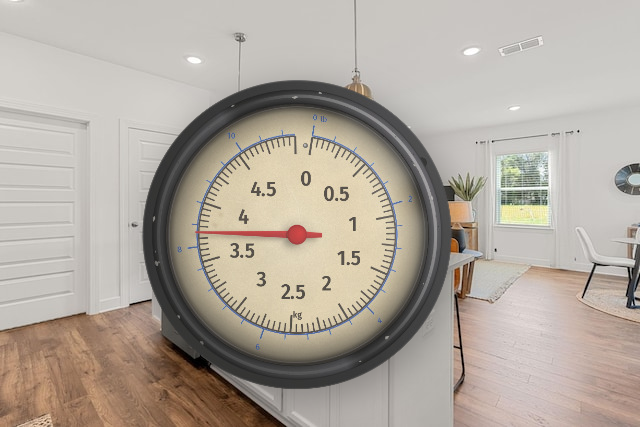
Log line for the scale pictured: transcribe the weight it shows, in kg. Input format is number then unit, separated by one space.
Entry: 3.75 kg
